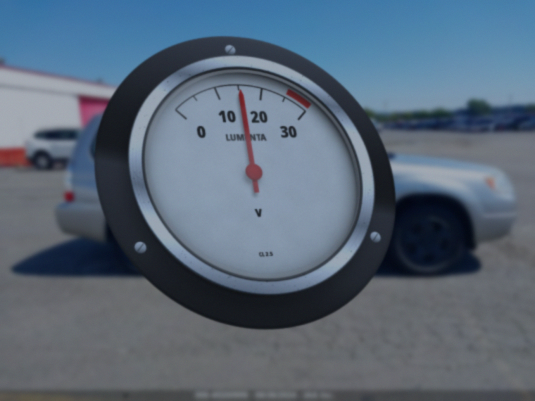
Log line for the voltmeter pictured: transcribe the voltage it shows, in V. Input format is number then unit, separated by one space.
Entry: 15 V
